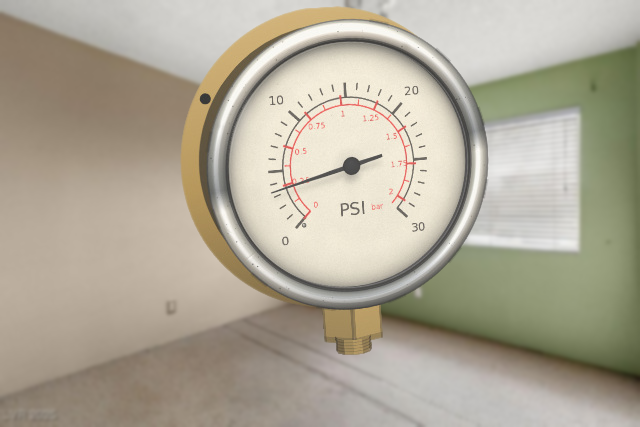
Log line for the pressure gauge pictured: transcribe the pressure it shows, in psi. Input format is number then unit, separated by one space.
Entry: 3.5 psi
